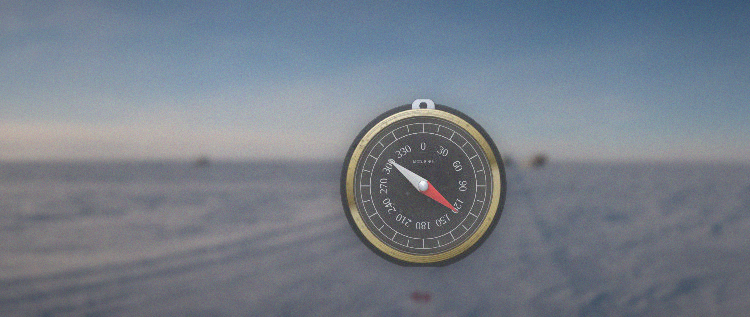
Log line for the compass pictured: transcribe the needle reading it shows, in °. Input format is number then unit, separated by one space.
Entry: 127.5 °
